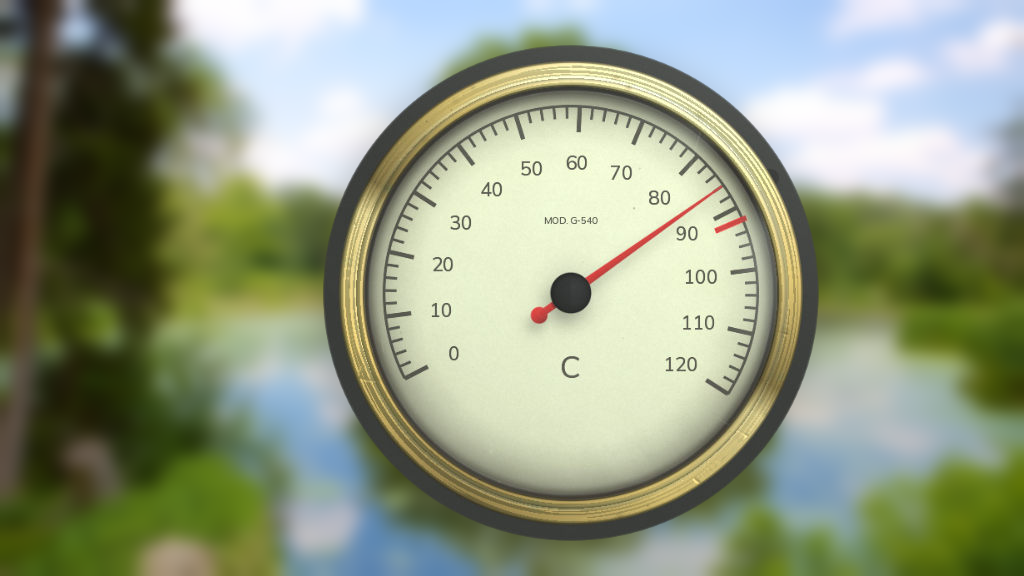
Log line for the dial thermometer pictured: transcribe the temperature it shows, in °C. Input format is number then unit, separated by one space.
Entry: 86 °C
